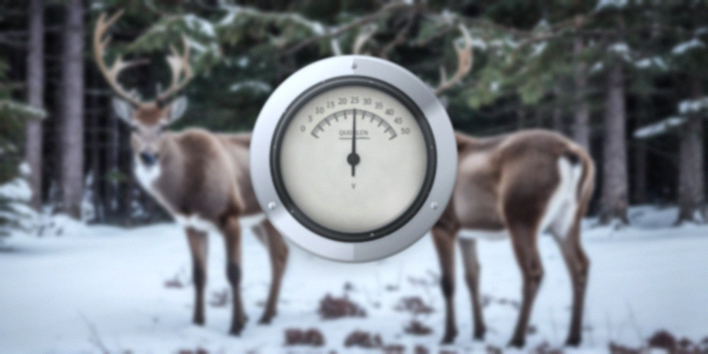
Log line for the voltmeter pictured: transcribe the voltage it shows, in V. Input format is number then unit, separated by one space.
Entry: 25 V
